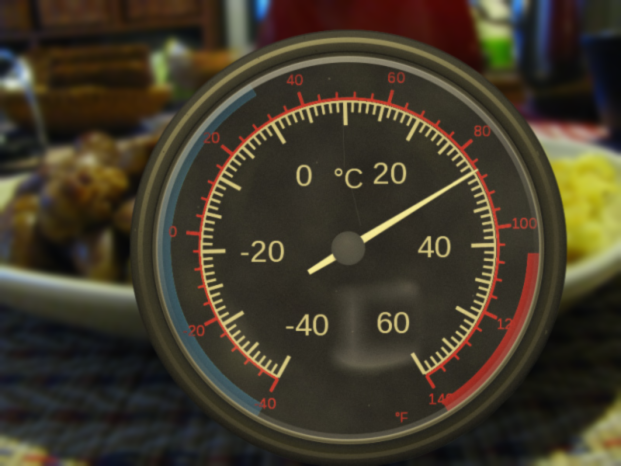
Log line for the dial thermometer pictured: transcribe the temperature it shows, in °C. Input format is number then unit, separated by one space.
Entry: 30 °C
